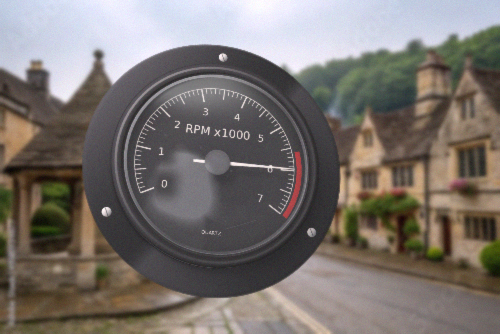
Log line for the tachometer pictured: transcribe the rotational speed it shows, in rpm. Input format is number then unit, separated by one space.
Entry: 6000 rpm
